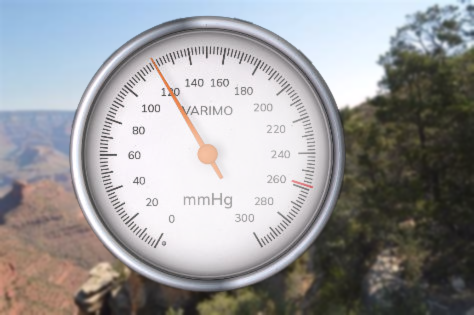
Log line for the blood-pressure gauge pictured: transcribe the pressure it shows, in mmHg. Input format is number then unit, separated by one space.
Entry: 120 mmHg
